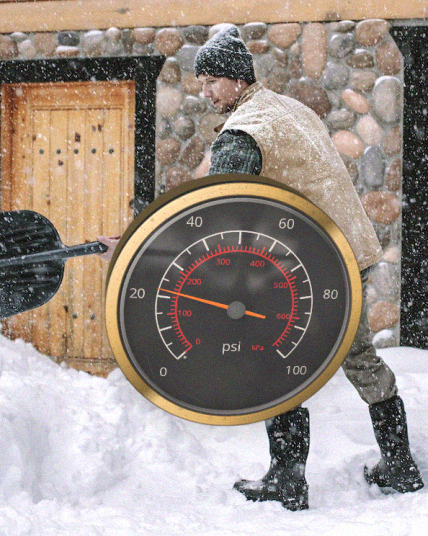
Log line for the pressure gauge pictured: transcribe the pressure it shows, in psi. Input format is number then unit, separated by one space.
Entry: 22.5 psi
